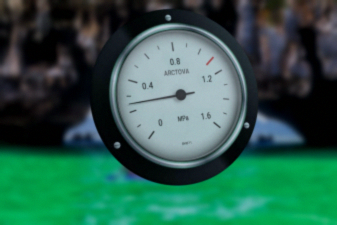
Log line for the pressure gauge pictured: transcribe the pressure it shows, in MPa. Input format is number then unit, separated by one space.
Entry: 0.25 MPa
